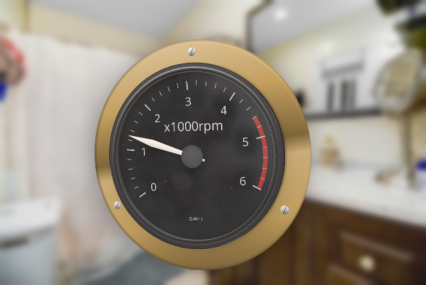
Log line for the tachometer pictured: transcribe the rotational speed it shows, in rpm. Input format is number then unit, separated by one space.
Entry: 1300 rpm
